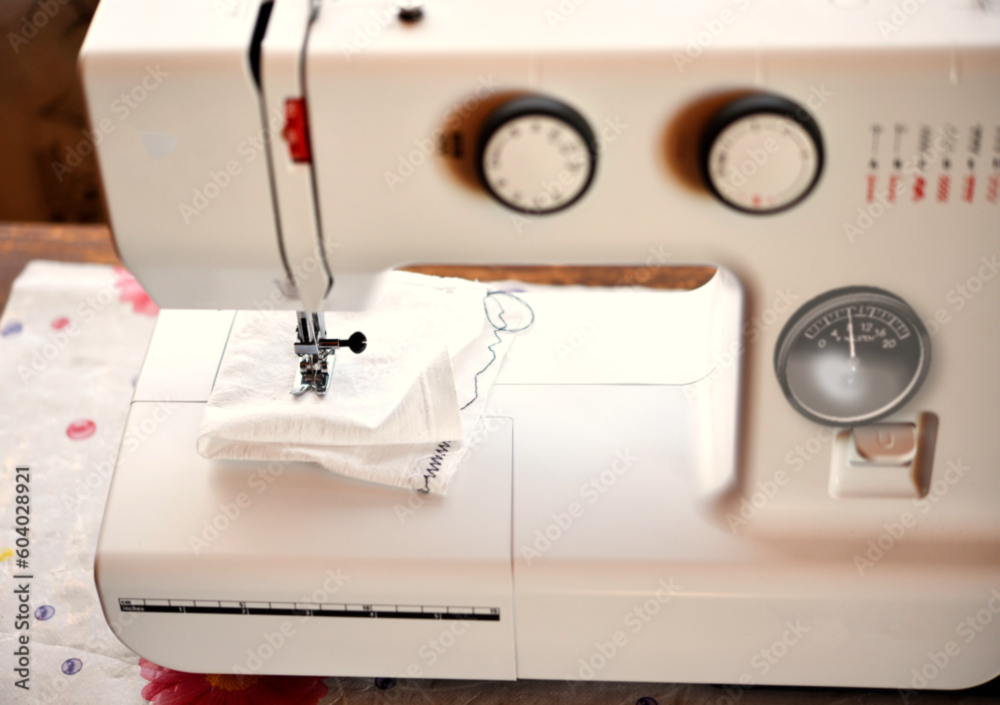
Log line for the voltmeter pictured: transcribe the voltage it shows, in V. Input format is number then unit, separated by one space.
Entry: 8 V
